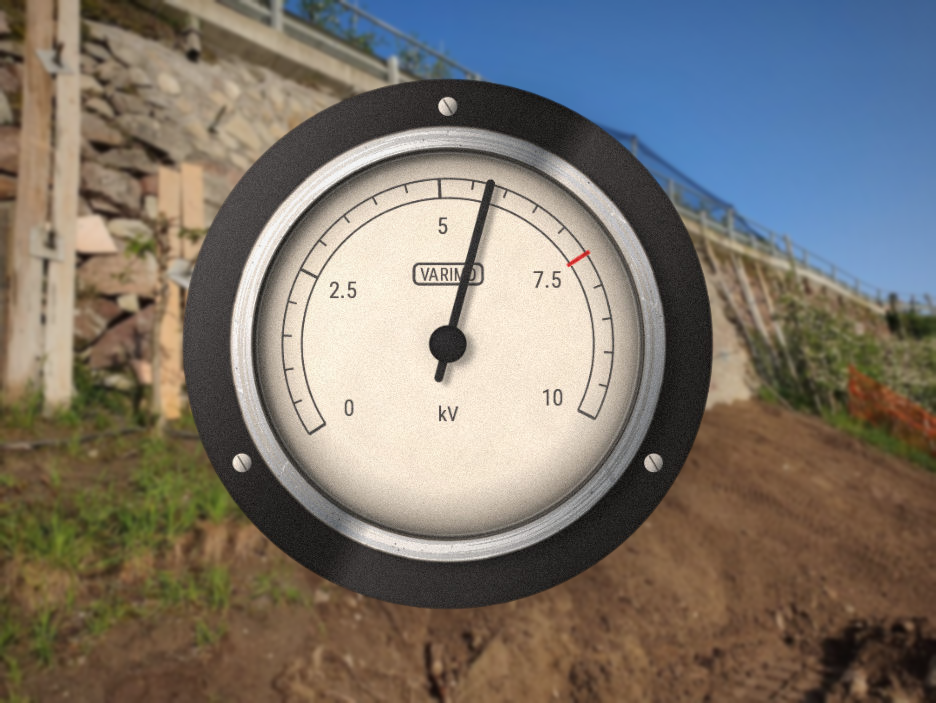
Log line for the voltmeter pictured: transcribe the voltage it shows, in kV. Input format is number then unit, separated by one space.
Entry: 5.75 kV
